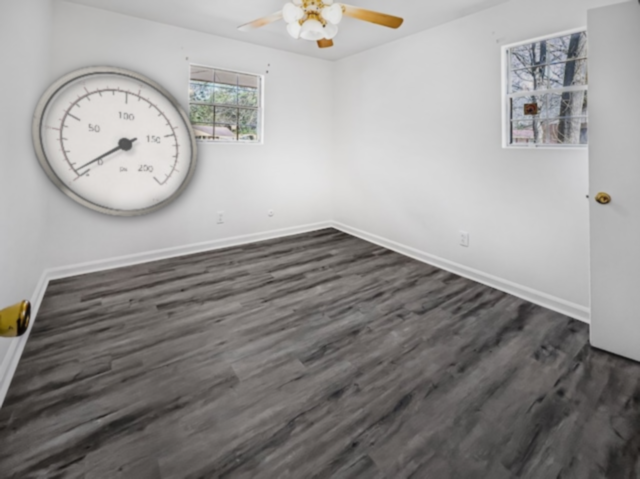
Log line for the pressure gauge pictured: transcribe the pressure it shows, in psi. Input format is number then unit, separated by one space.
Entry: 5 psi
